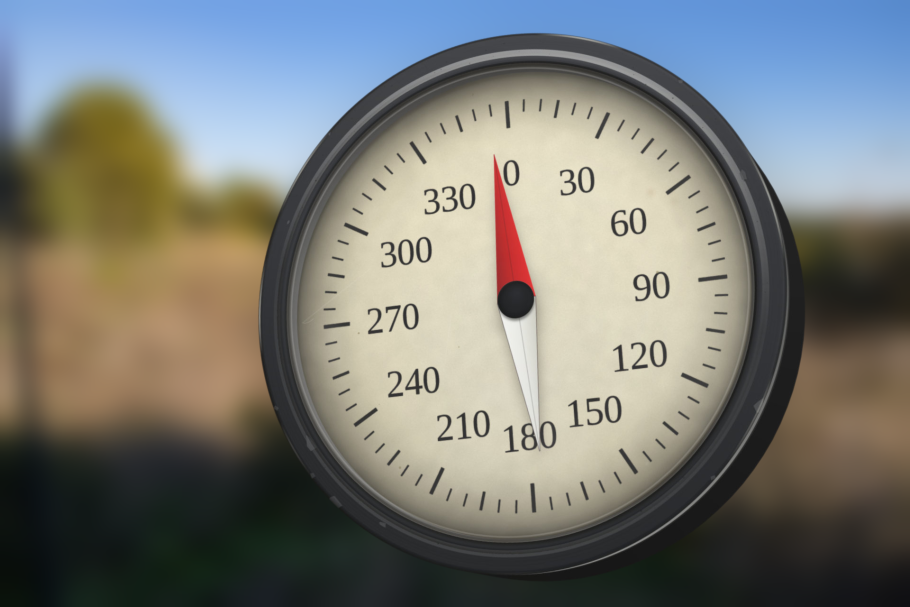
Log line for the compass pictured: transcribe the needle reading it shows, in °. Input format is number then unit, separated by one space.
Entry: 355 °
